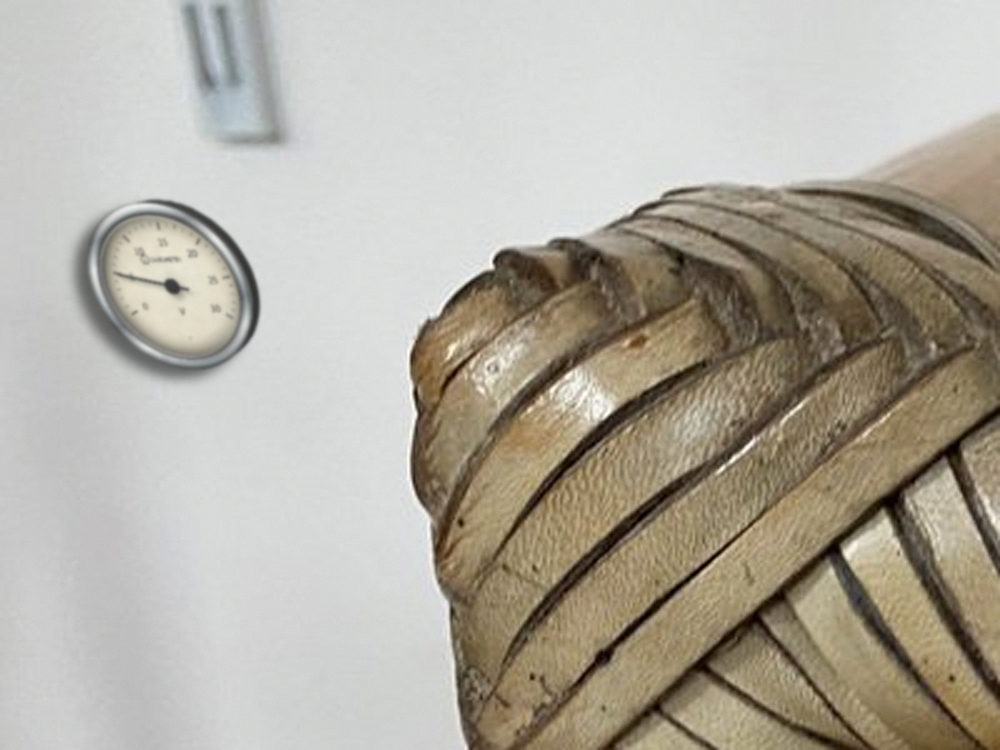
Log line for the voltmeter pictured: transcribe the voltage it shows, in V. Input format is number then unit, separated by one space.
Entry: 5 V
